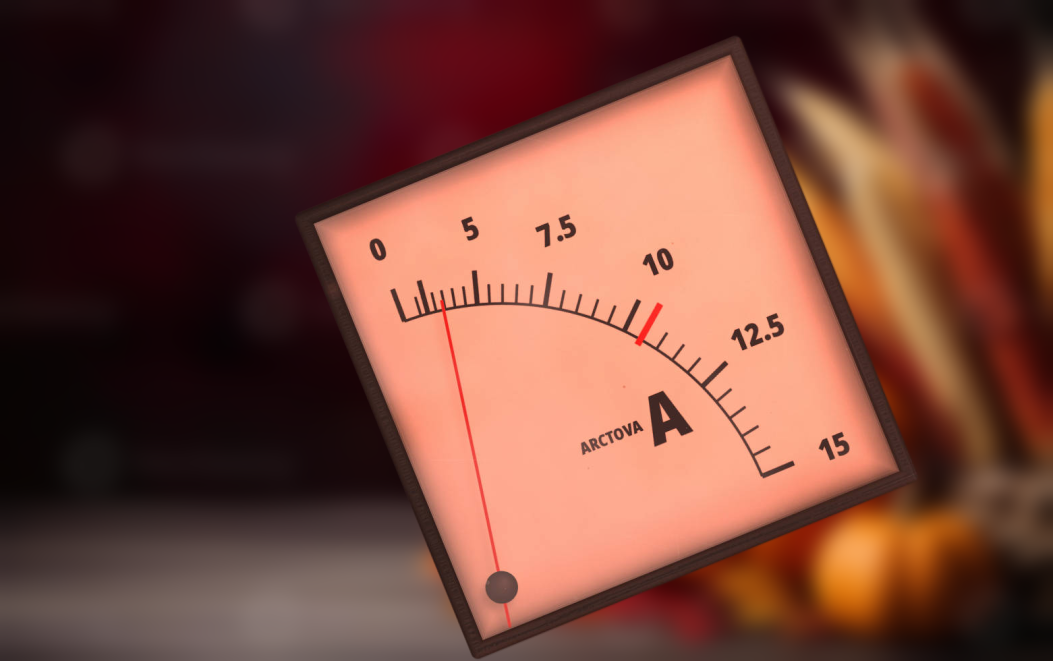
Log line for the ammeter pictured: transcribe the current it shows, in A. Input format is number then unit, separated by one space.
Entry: 3.5 A
